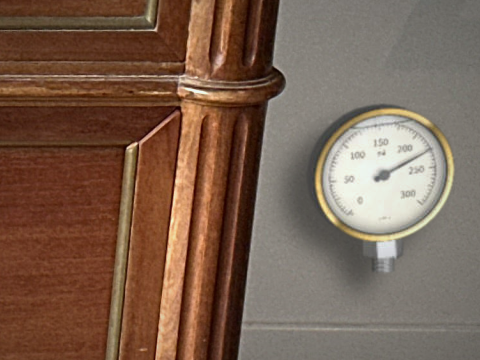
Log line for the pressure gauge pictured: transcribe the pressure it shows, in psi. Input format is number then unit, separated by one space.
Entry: 225 psi
